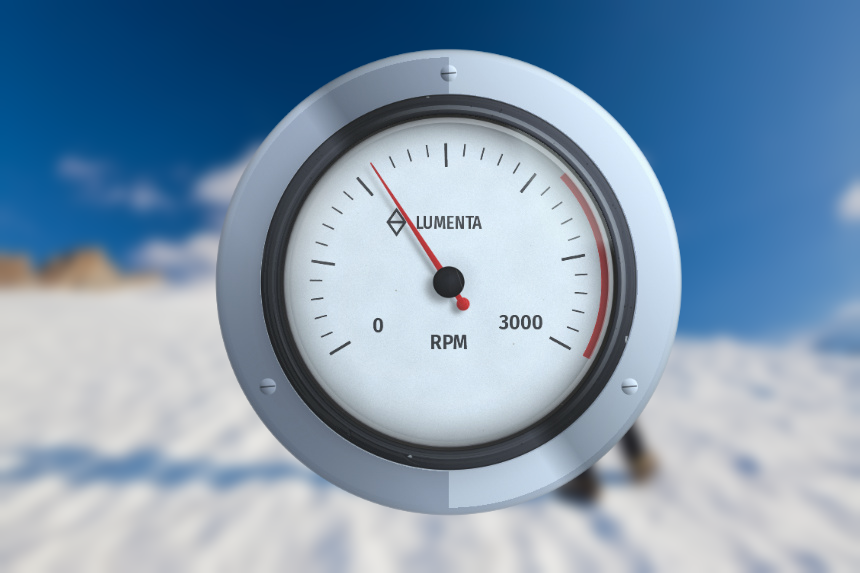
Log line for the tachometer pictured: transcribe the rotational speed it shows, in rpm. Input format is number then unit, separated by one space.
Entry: 1100 rpm
